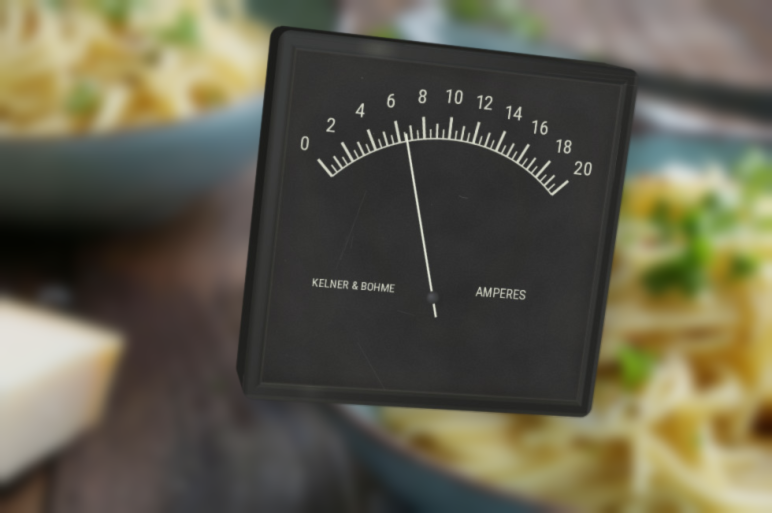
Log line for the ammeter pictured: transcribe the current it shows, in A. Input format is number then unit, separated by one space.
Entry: 6.5 A
